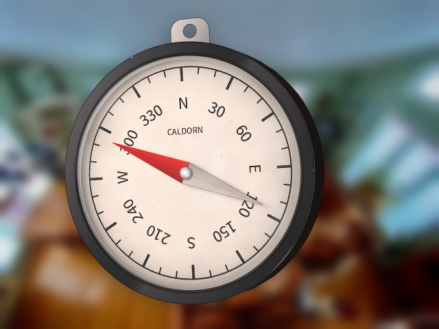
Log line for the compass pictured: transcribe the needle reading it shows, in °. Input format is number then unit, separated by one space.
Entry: 295 °
